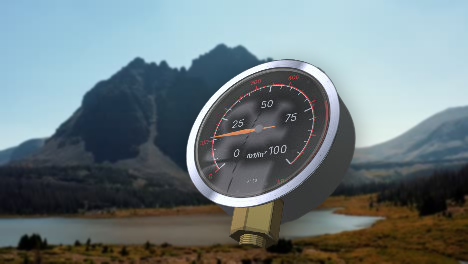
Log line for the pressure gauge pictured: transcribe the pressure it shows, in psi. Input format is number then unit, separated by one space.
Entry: 15 psi
